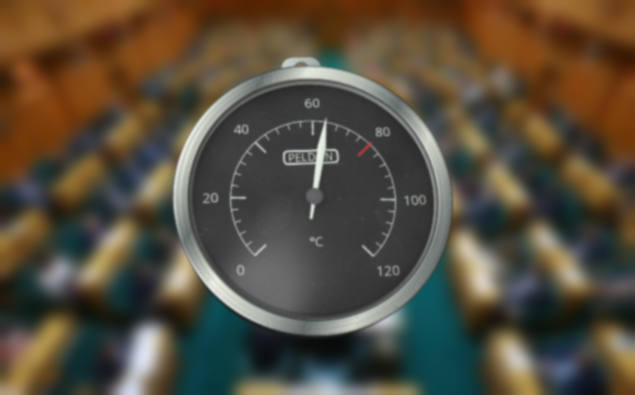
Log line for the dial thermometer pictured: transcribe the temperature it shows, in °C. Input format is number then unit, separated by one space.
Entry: 64 °C
